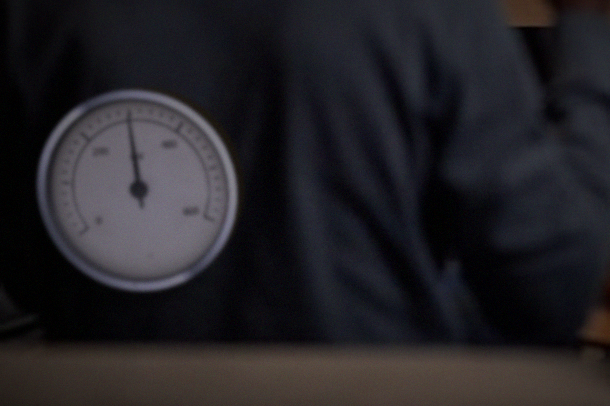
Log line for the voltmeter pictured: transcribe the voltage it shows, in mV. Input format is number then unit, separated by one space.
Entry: 300 mV
